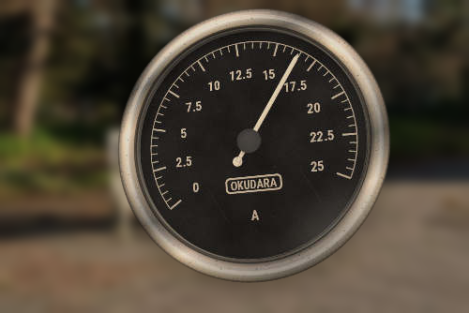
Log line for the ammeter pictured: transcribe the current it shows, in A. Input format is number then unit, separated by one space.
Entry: 16.5 A
